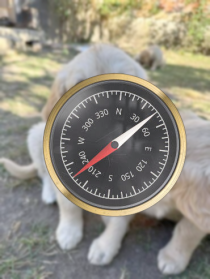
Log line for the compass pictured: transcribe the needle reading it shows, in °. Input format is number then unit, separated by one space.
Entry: 225 °
